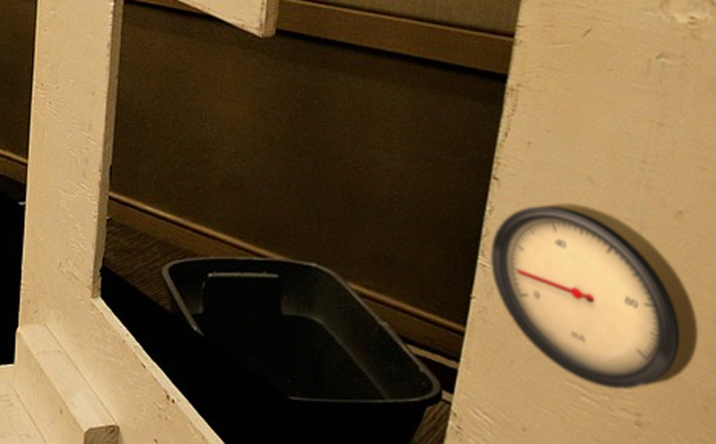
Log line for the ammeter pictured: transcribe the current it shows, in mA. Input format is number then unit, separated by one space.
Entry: 10 mA
